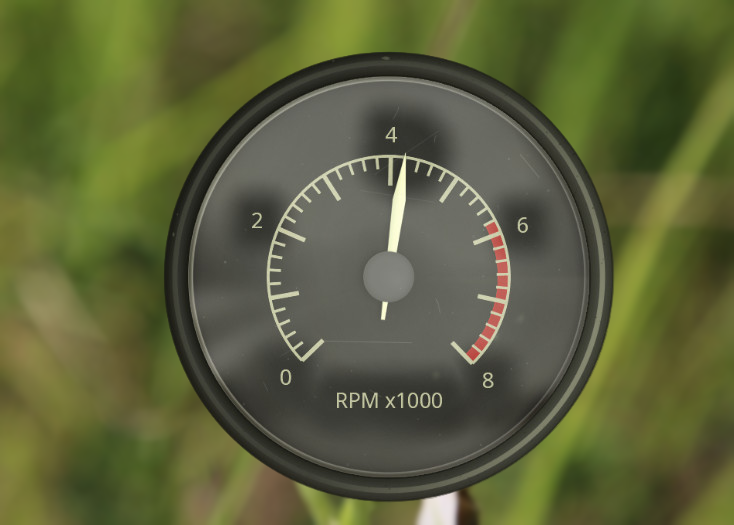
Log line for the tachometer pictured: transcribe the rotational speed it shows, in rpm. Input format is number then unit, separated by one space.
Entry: 4200 rpm
